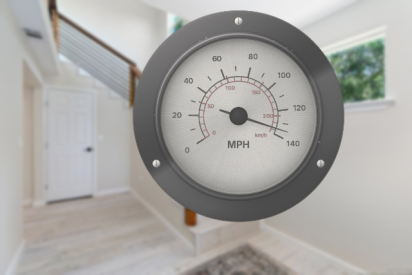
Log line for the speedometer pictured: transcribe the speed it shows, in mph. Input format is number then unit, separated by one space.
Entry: 135 mph
